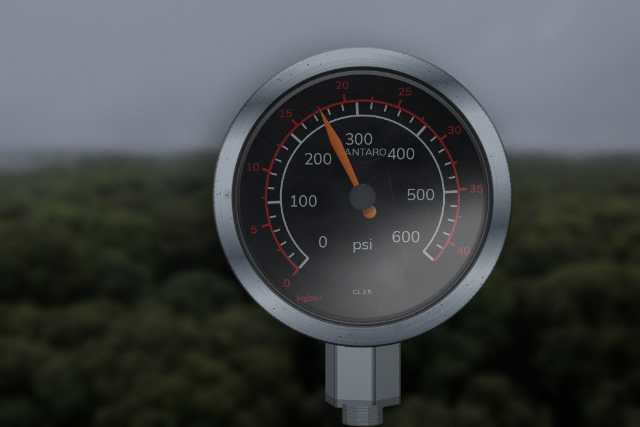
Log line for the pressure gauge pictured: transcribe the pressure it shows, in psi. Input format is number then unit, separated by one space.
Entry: 250 psi
